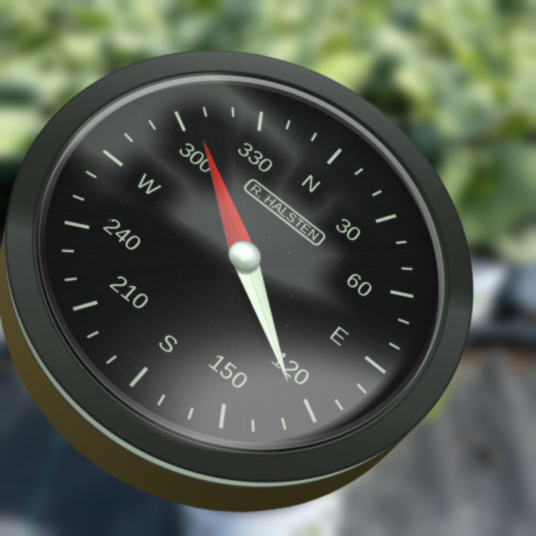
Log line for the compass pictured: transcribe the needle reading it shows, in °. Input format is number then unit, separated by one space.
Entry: 305 °
